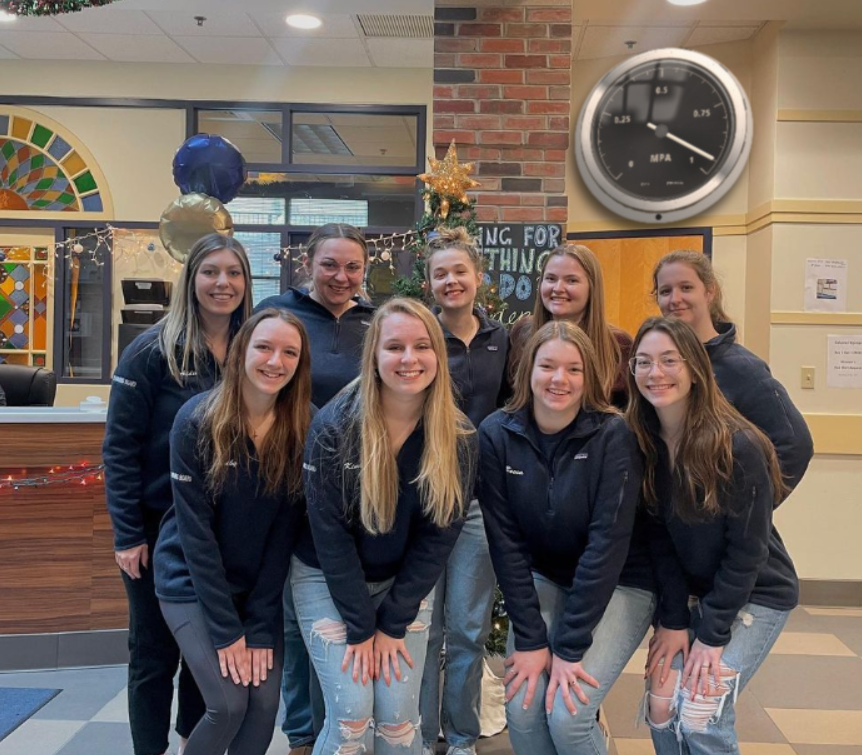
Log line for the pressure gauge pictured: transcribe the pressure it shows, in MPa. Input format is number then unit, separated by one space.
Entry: 0.95 MPa
